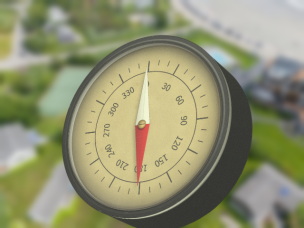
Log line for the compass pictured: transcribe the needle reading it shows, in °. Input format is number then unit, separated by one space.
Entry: 180 °
